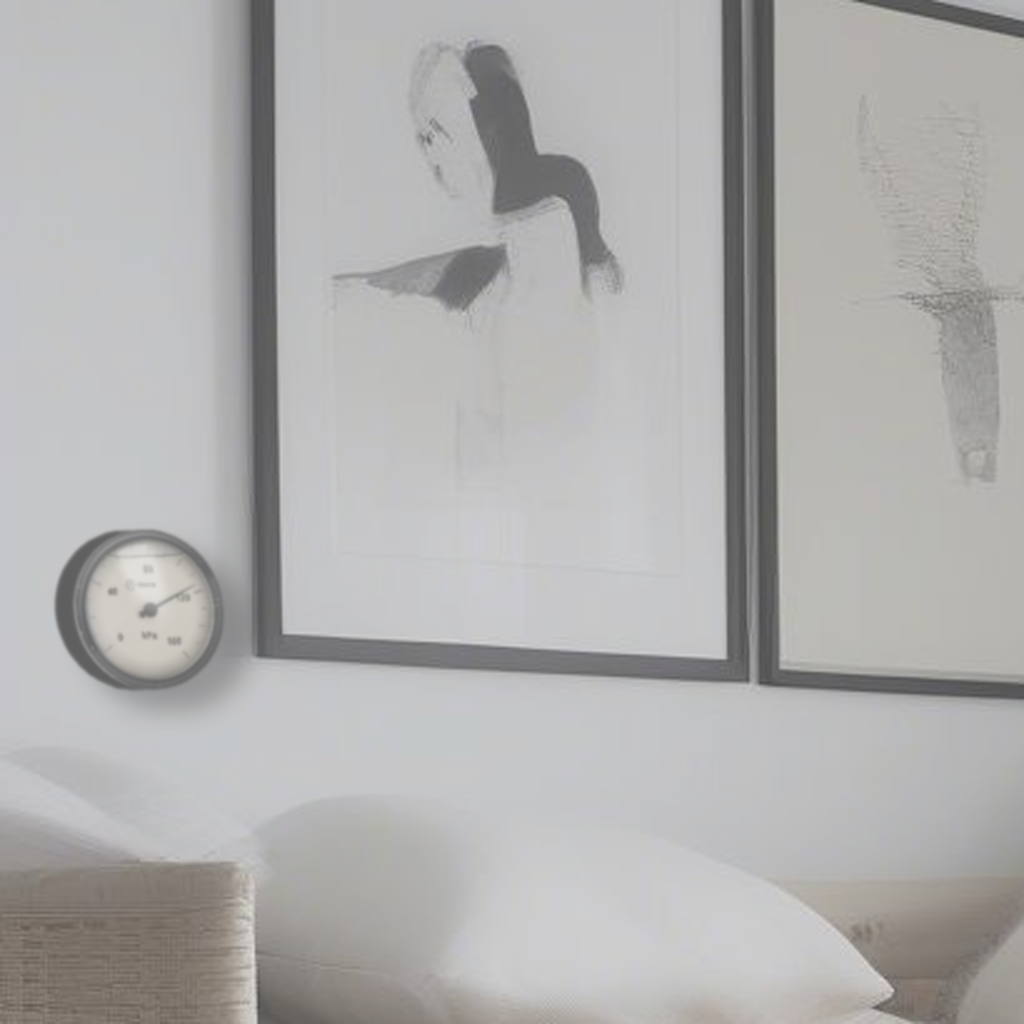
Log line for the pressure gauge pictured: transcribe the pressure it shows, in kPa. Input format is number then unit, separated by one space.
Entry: 115 kPa
